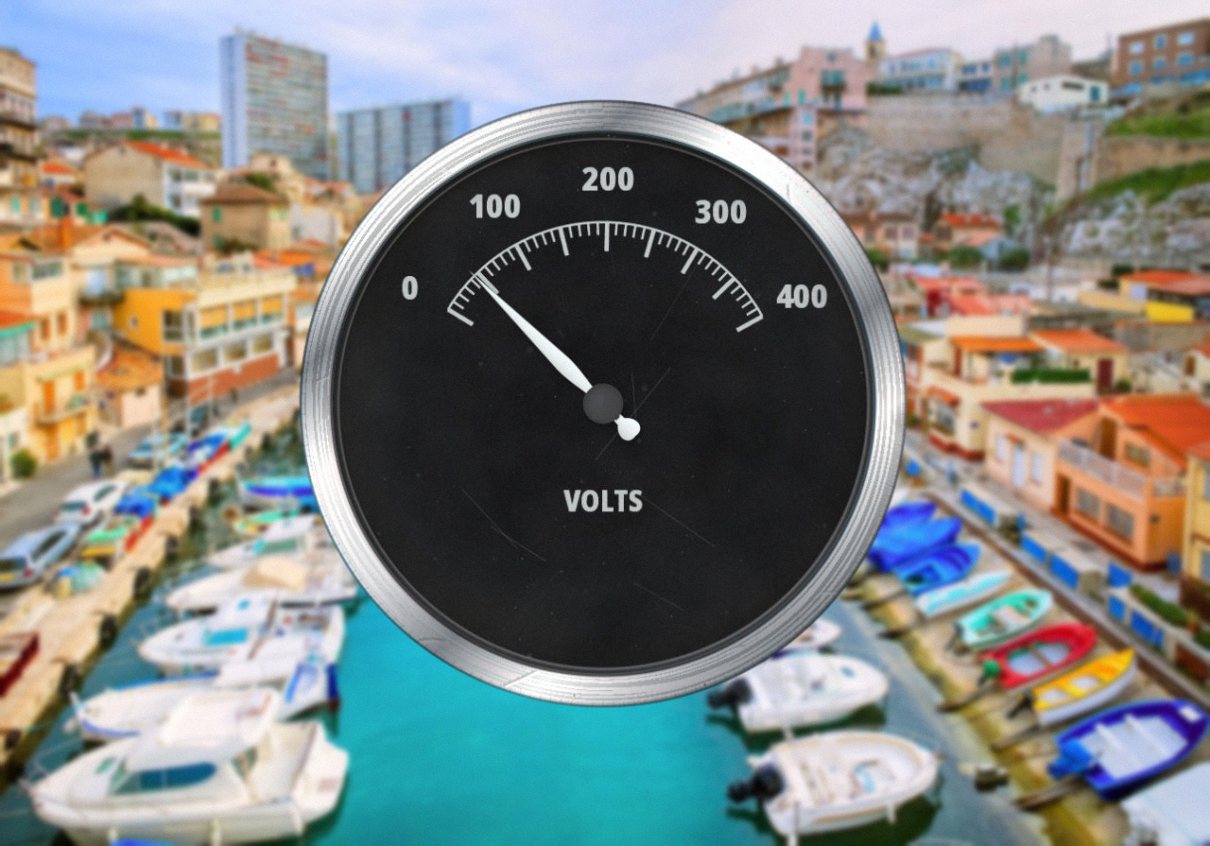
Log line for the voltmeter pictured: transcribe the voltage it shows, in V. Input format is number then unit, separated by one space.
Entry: 45 V
